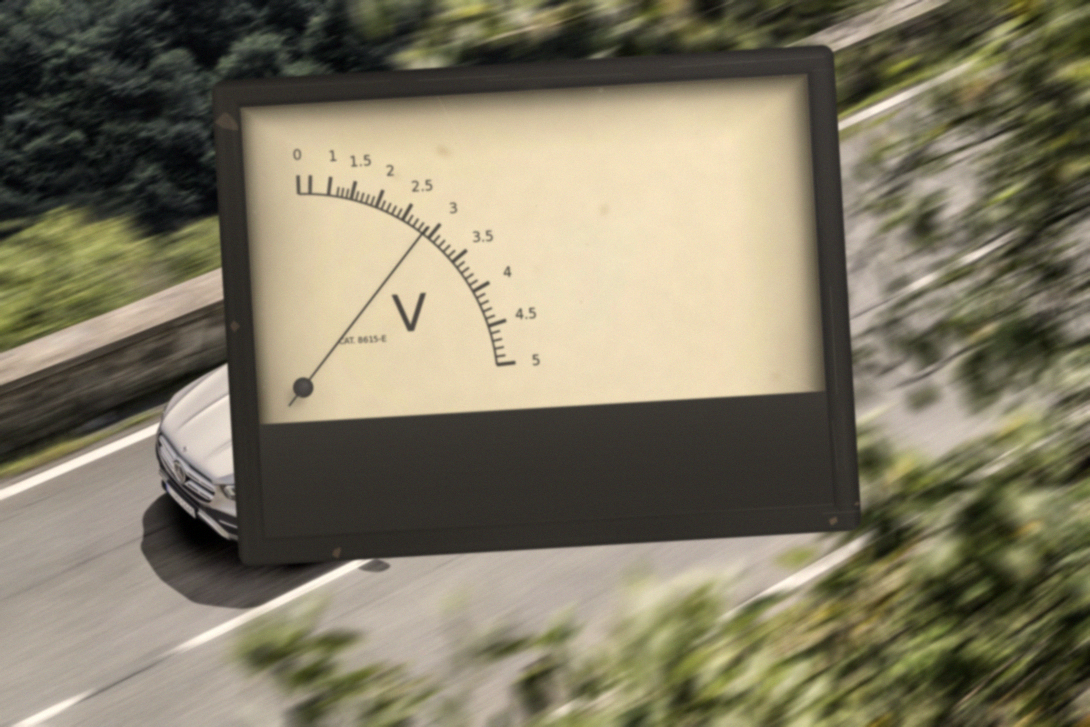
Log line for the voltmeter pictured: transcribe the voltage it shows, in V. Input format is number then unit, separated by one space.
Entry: 2.9 V
